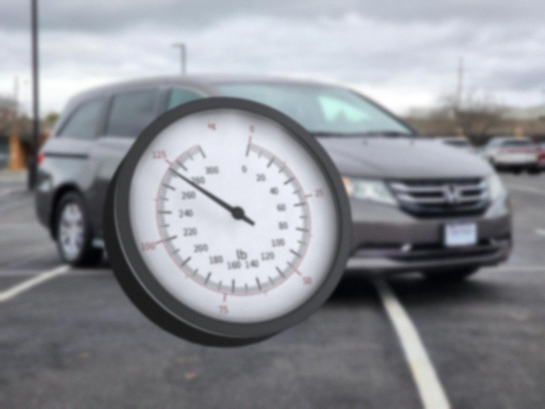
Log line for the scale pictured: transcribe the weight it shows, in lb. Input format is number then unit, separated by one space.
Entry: 270 lb
